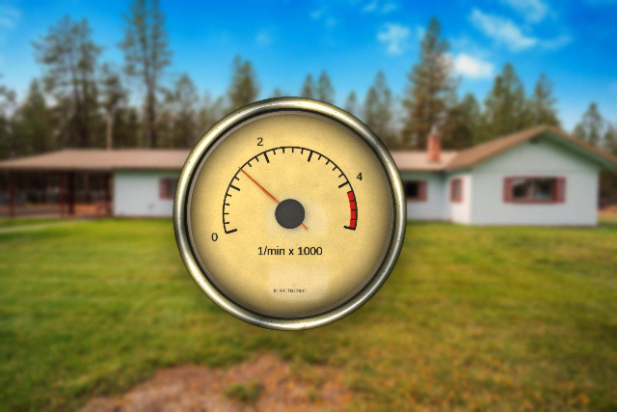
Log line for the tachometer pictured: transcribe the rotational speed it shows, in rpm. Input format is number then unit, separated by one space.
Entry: 1400 rpm
